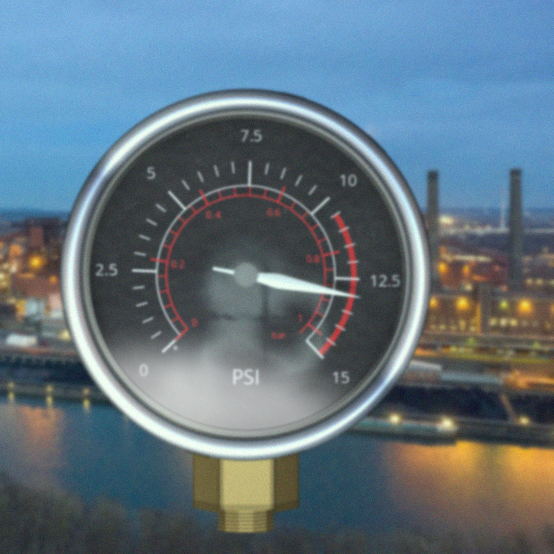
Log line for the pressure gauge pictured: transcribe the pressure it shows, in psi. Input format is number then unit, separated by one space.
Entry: 13 psi
